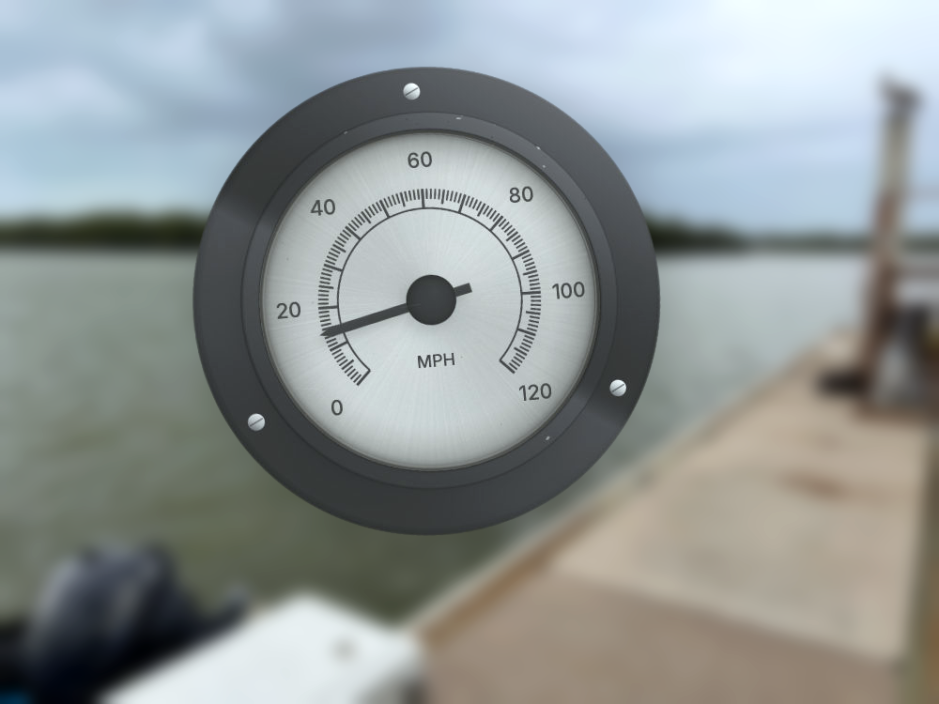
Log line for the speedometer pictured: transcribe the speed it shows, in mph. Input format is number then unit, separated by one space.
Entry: 14 mph
